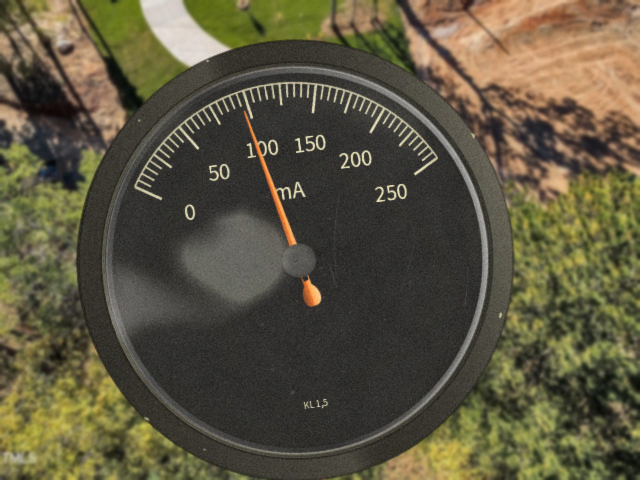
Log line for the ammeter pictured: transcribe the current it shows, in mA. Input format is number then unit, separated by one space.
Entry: 95 mA
